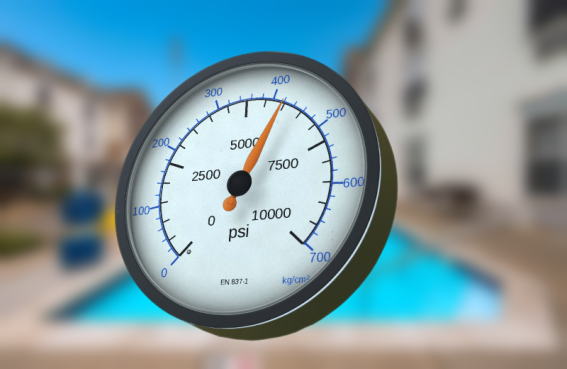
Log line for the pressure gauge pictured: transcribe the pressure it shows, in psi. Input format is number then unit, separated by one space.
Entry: 6000 psi
